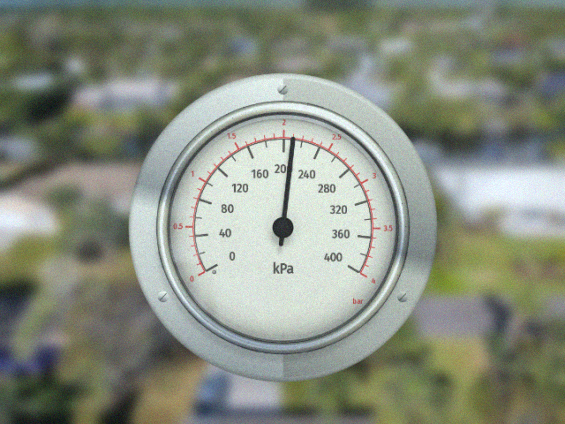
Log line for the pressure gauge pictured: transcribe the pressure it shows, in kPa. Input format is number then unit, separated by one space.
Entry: 210 kPa
